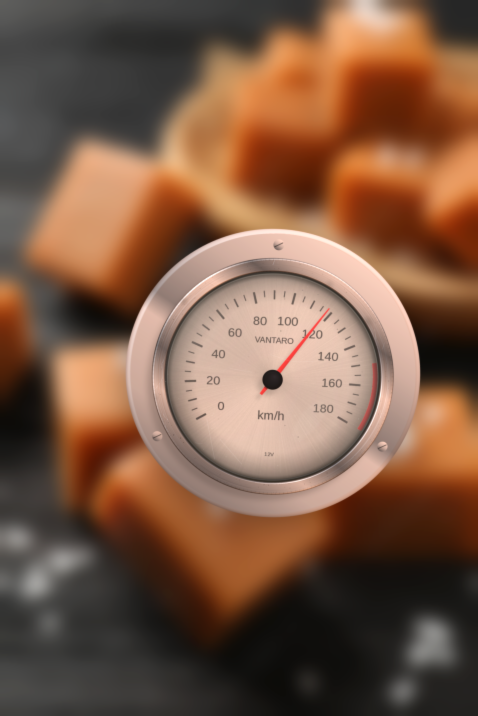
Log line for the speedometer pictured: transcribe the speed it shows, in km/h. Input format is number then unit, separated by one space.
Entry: 117.5 km/h
